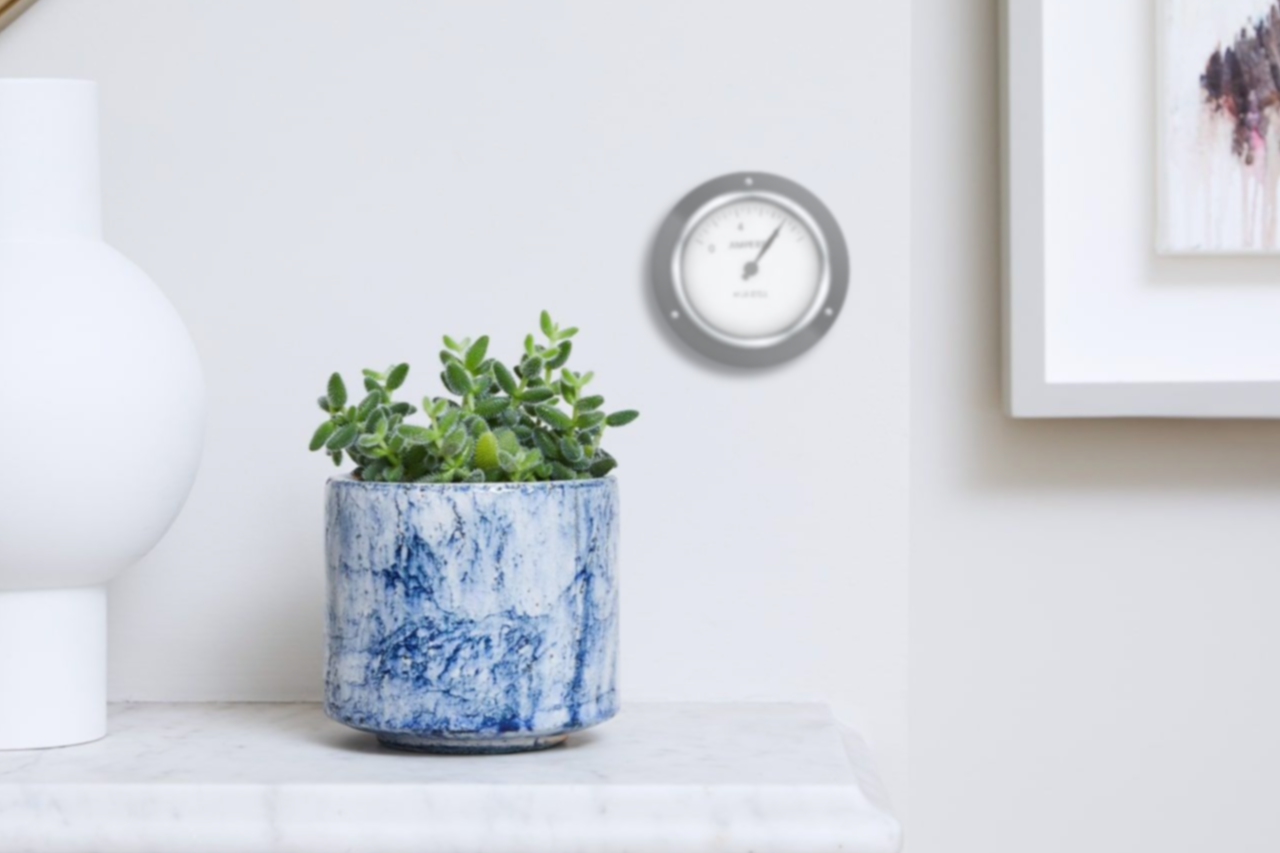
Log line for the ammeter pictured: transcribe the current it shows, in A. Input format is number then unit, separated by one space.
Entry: 8 A
